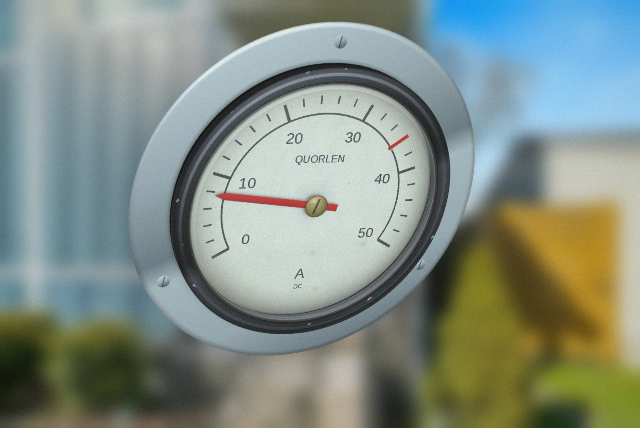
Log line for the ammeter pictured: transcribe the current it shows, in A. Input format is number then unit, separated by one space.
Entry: 8 A
